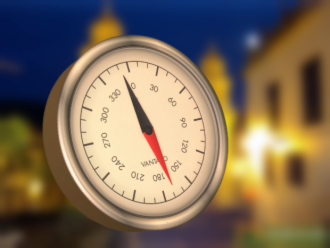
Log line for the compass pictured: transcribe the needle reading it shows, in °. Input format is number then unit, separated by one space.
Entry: 170 °
